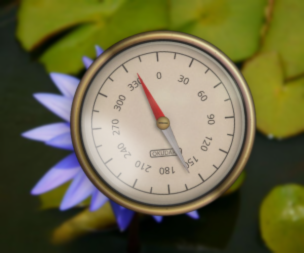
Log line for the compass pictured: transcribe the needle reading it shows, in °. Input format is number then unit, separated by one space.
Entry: 337.5 °
